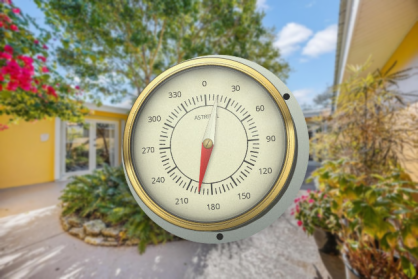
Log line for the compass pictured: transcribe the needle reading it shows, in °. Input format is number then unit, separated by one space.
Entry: 195 °
